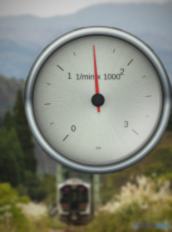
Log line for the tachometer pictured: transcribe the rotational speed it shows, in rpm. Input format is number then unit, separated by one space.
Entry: 1500 rpm
